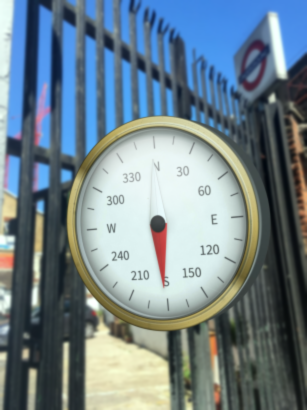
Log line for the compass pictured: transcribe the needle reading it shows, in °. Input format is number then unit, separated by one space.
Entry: 180 °
